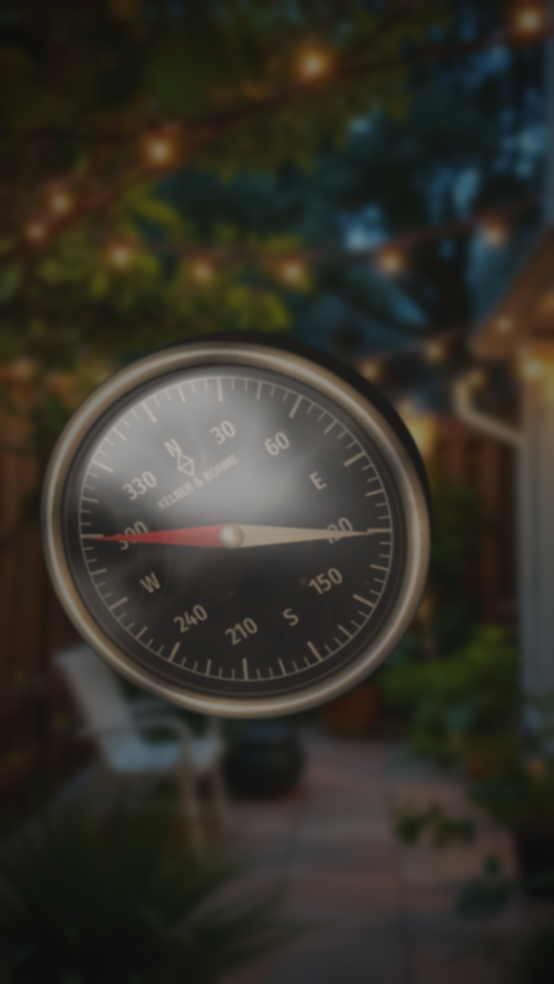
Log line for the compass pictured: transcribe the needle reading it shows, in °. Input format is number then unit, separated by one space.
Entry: 300 °
